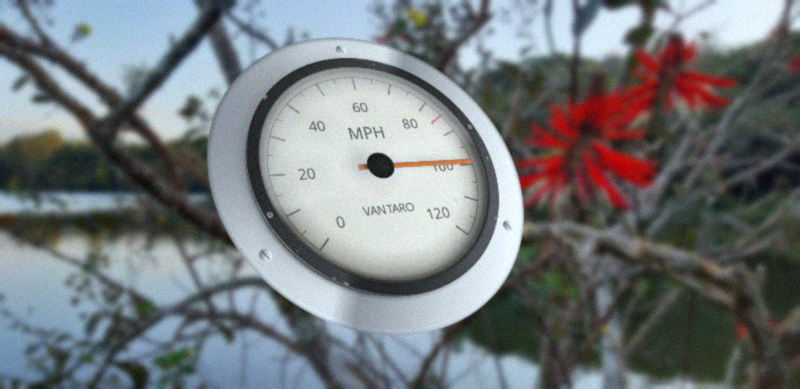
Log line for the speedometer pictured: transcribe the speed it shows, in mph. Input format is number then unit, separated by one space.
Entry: 100 mph
